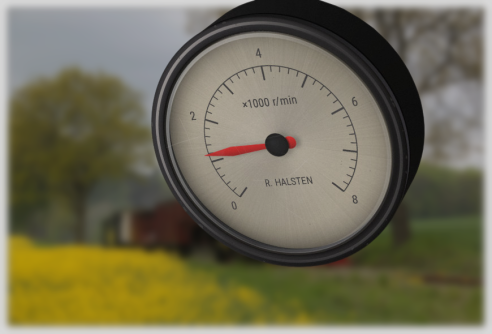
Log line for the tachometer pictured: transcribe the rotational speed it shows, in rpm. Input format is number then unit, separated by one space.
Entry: 1200 rpm
